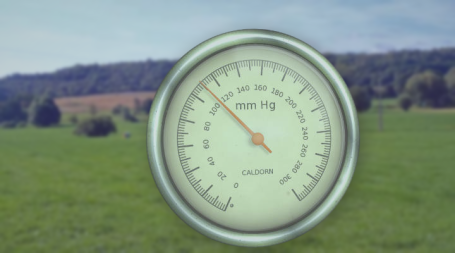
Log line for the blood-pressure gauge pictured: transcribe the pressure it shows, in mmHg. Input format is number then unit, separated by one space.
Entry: 110 mmHg
